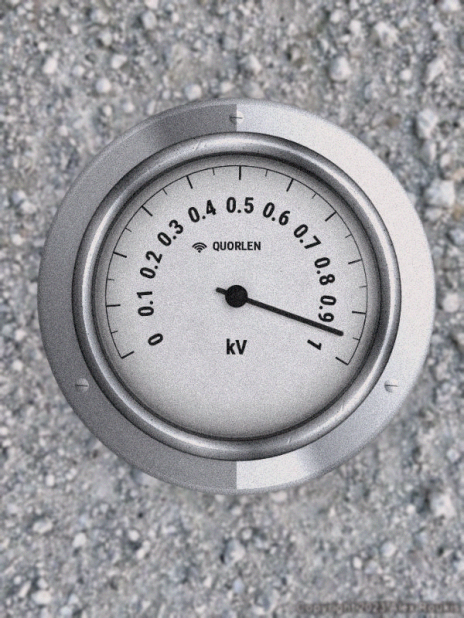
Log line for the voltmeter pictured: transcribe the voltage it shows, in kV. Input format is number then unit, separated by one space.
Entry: 0.95 kV
